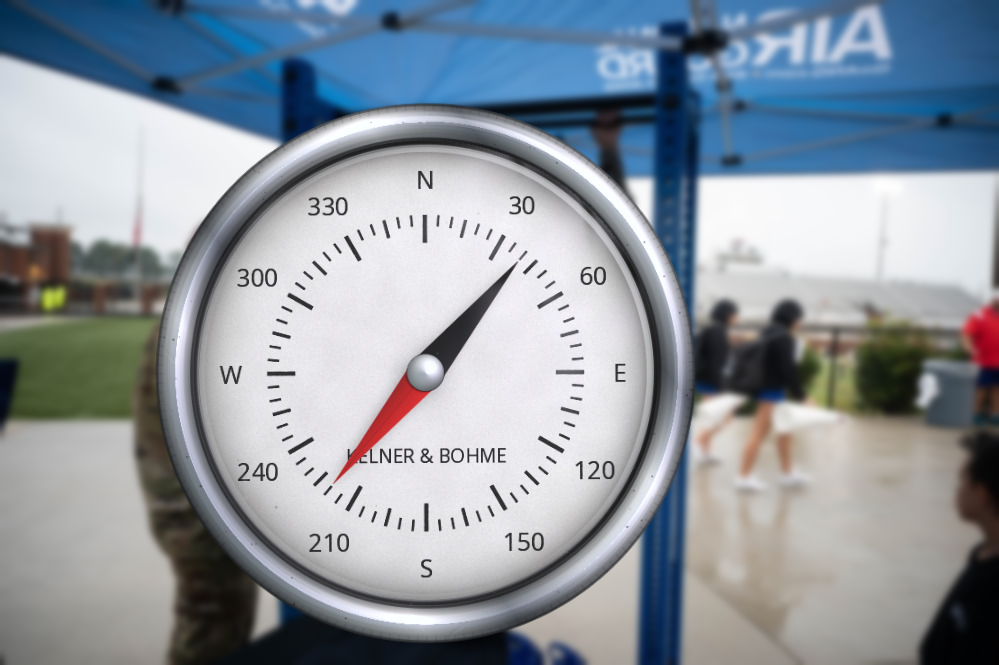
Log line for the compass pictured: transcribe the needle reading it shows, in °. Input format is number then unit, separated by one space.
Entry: 220 °
